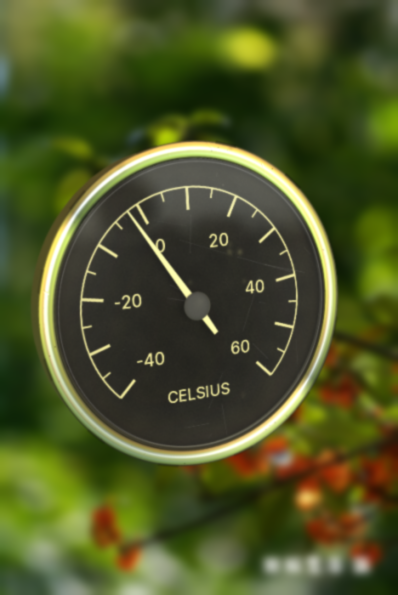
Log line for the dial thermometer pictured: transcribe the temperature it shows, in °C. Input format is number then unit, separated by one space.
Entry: -2.5 °C
